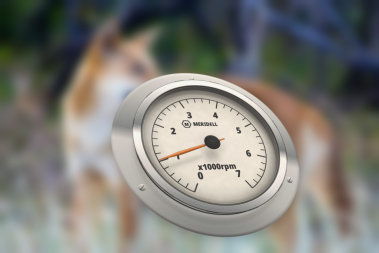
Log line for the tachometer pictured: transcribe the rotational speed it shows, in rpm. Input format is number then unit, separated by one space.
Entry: 1000 rpm
